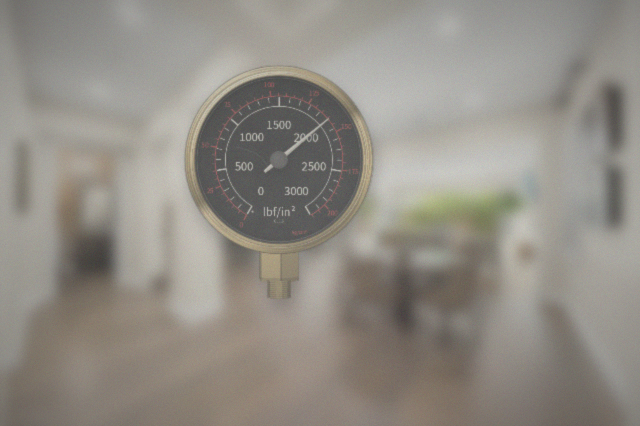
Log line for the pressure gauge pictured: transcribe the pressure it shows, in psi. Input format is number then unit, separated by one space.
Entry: 2000 psi
